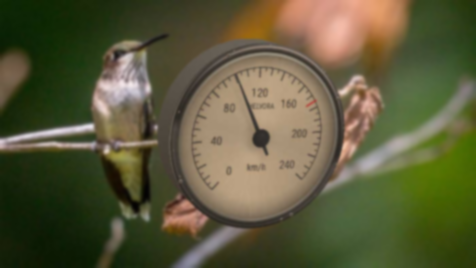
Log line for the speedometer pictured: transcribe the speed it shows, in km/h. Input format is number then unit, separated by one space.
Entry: 100 km/h
